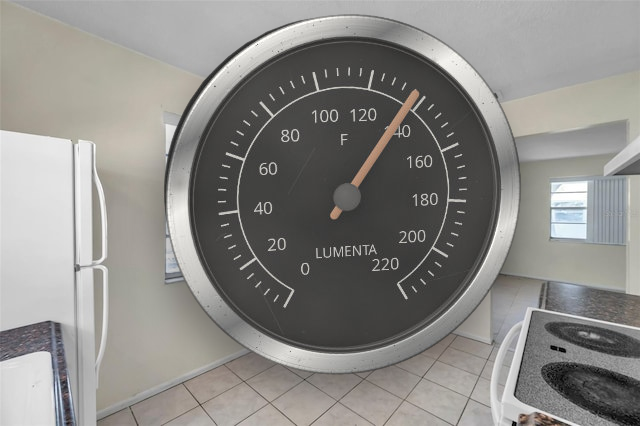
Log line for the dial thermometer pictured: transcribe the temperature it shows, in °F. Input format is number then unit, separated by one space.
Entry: 136 °F
